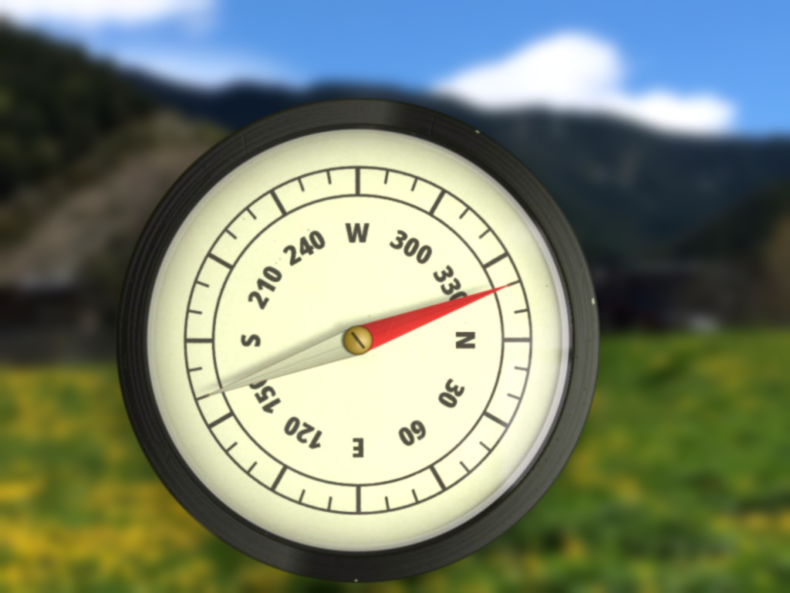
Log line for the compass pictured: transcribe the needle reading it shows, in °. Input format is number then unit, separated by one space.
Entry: 340 °
